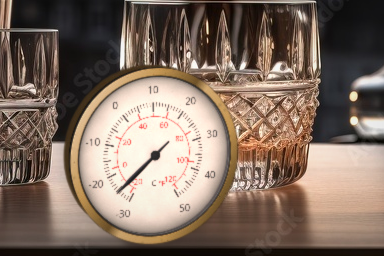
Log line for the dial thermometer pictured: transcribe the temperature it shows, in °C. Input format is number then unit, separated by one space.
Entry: -25 °C
